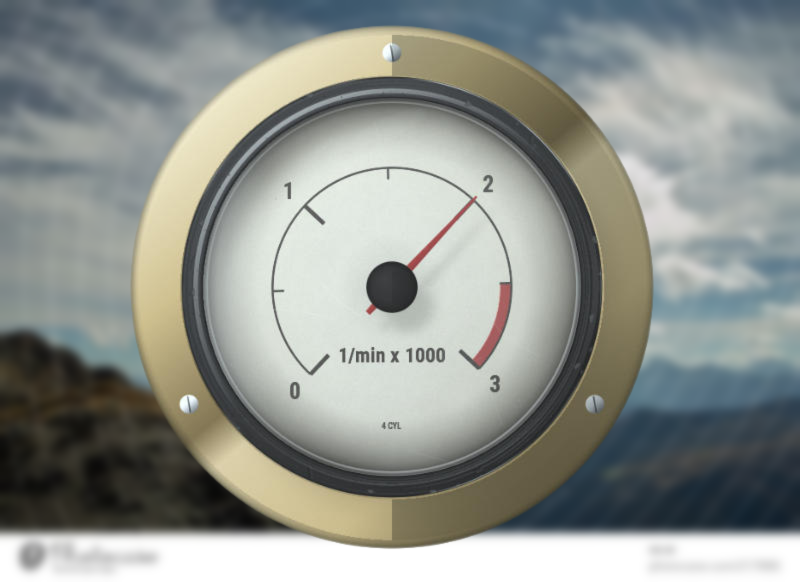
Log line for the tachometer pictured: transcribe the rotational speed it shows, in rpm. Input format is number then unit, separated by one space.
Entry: 2000 rpm
